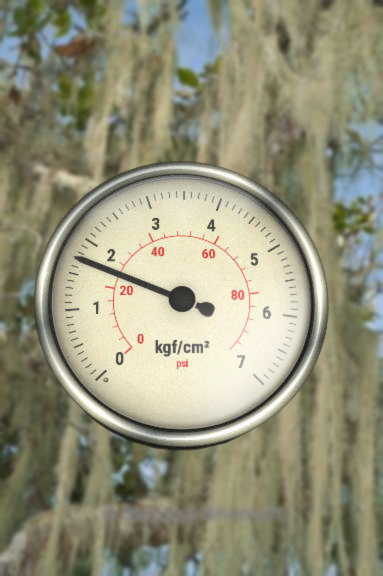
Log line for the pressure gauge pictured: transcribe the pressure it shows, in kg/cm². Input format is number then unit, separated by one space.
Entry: 1.7 kg/cm²
